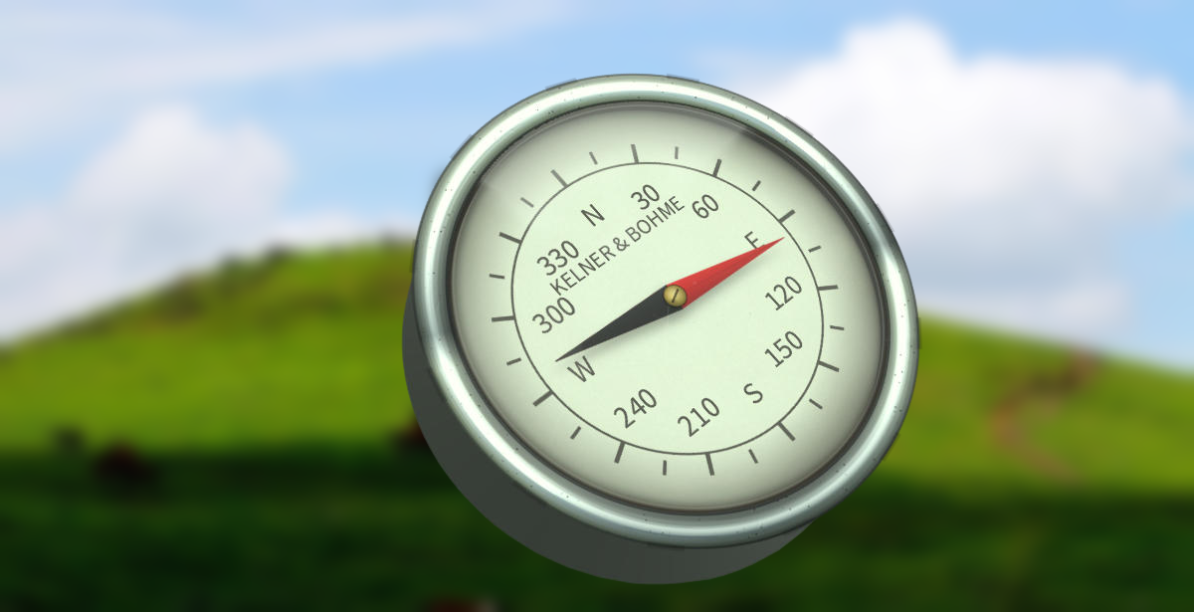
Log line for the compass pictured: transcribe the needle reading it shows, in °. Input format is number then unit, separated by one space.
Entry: 97.5 °
